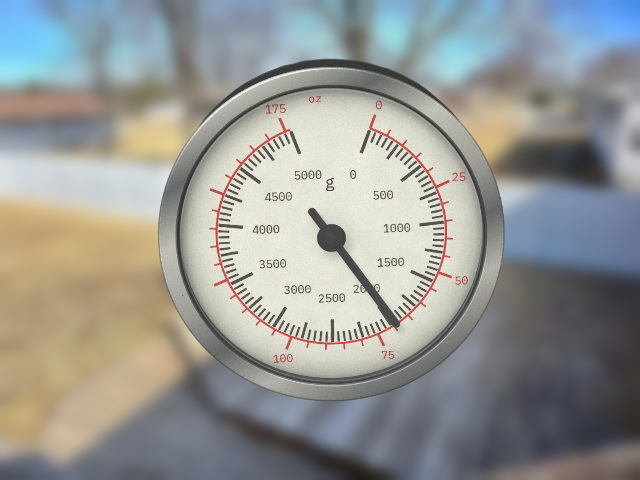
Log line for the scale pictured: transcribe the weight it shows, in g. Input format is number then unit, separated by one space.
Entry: 1950 g
